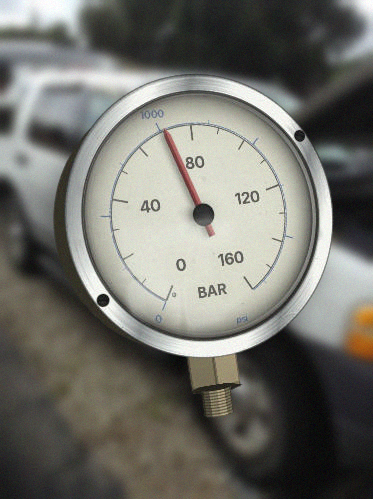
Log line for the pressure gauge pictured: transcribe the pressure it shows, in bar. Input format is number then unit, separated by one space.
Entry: 70 bar
